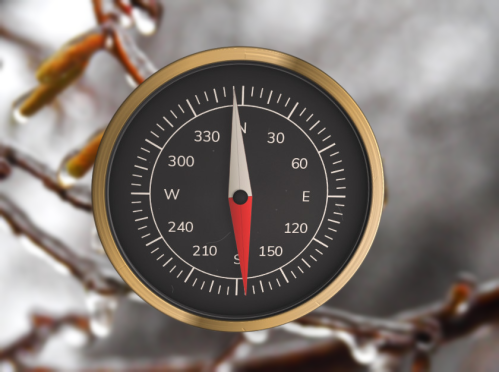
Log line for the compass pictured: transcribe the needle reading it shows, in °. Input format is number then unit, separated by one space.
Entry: 175 °
